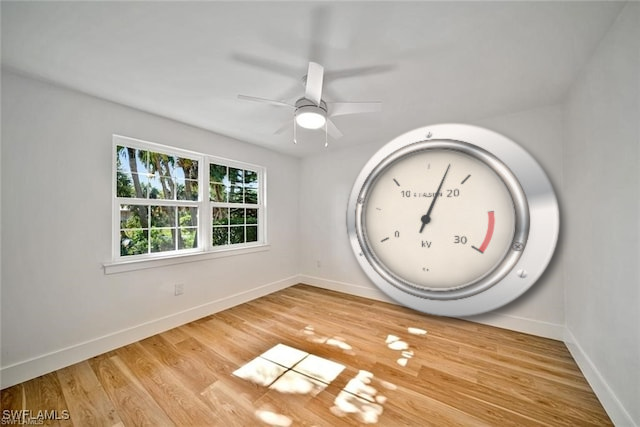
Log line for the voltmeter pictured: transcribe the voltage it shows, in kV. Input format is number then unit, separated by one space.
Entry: 17.5 kV
